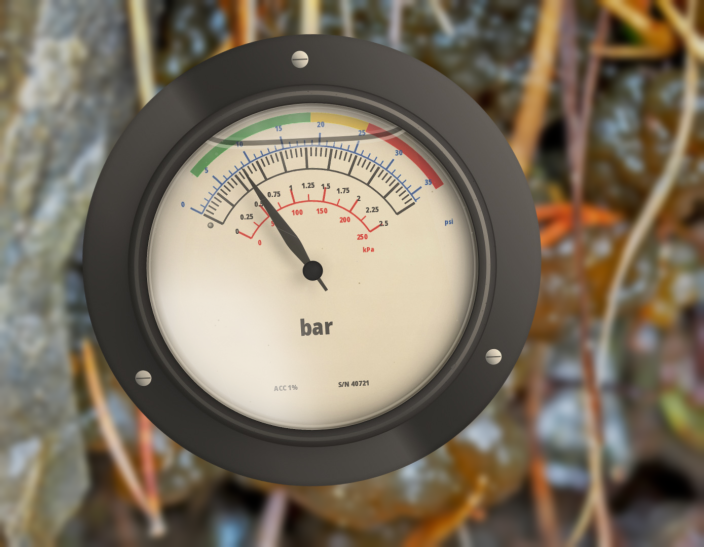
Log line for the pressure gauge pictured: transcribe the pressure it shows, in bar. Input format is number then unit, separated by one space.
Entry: 0.6 bar
